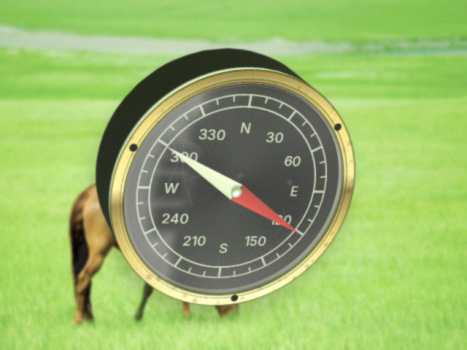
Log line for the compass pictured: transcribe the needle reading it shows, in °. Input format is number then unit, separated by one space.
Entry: 120 °
